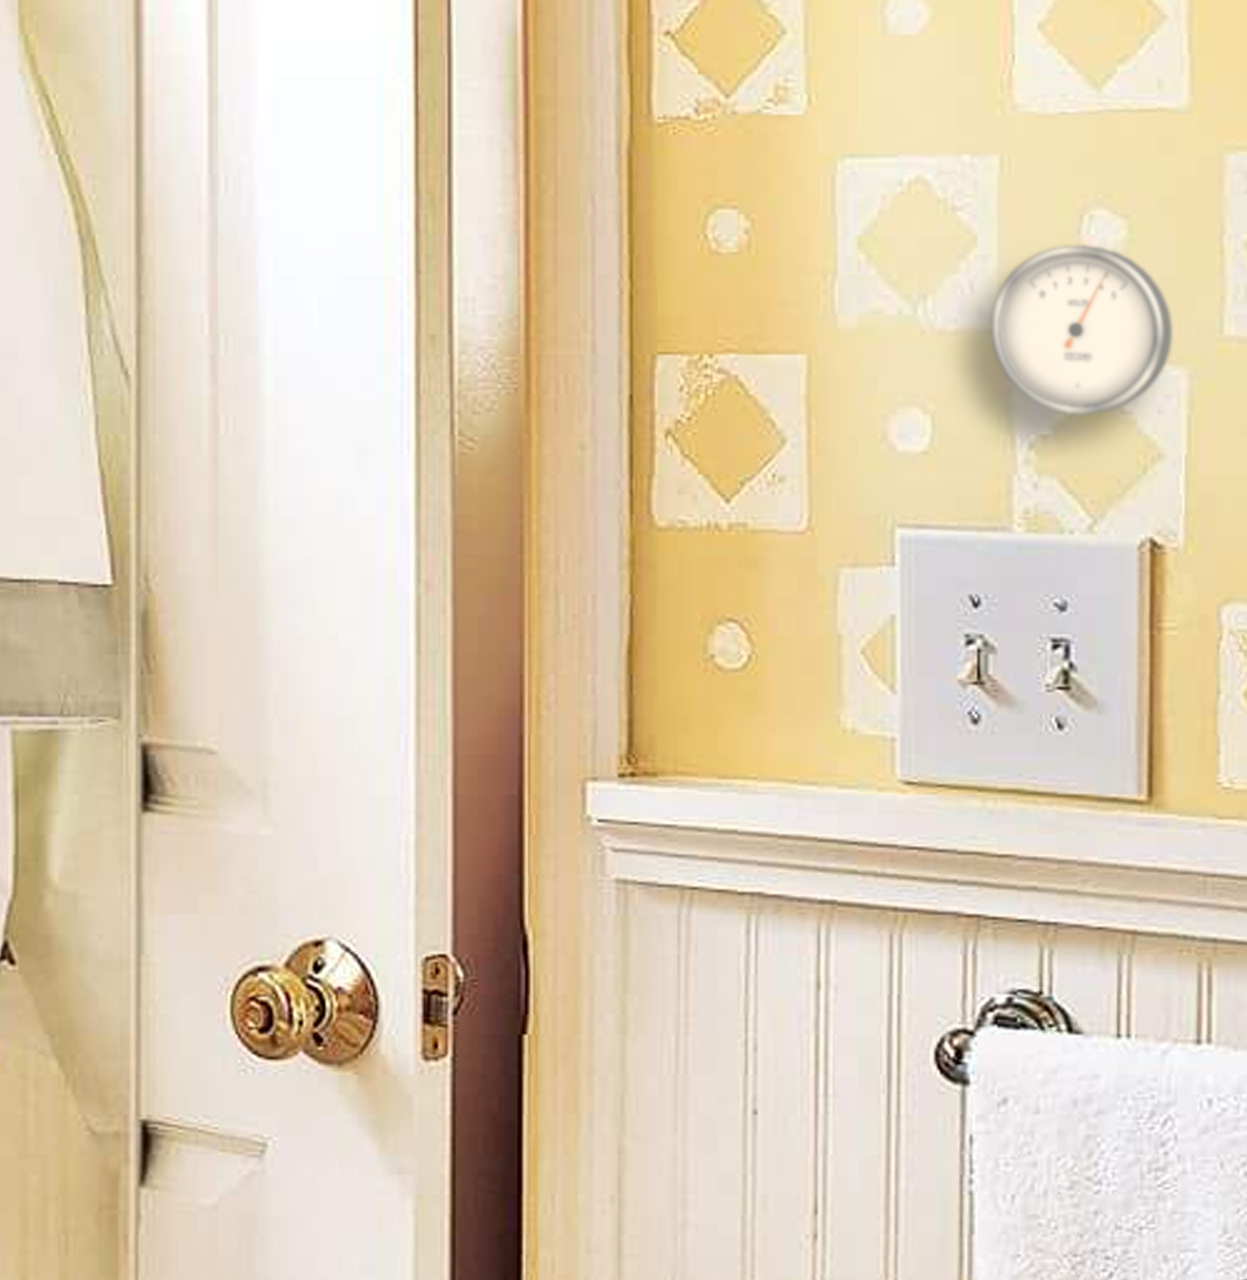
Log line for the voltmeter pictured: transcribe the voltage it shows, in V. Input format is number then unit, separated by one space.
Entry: 4 V
